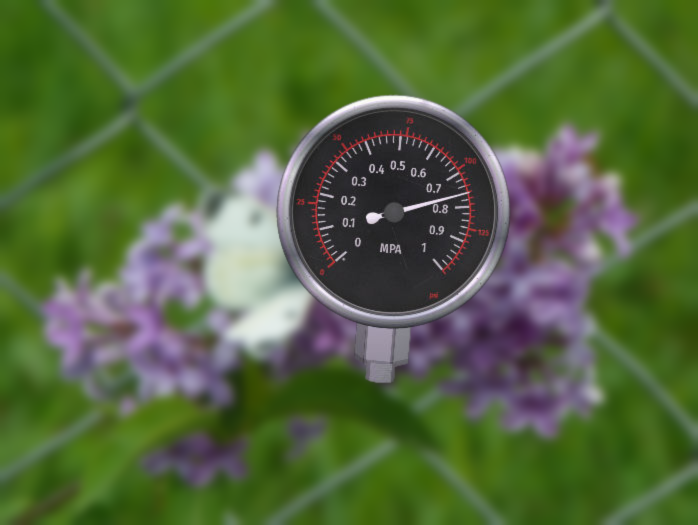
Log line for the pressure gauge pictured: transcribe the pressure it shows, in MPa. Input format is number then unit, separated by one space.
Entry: 0.76 MPa
